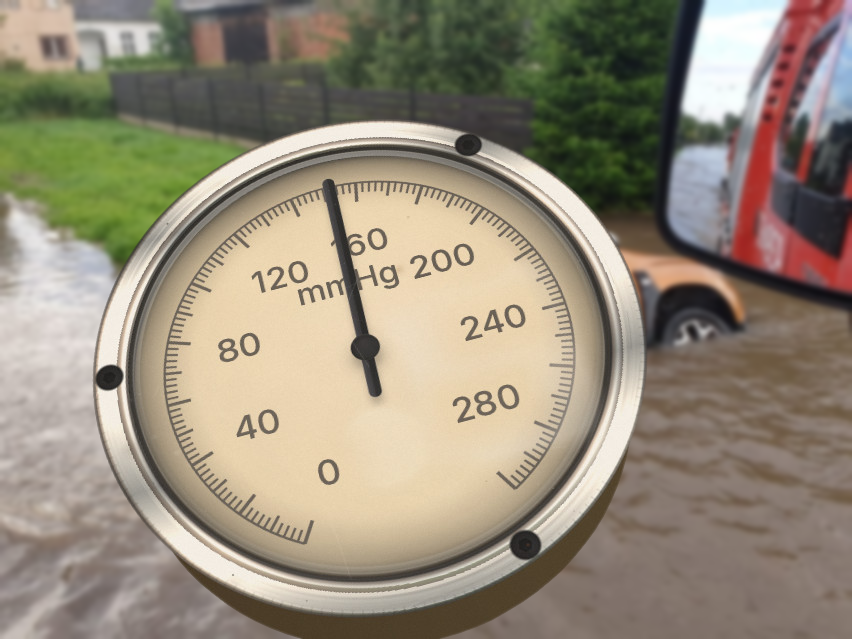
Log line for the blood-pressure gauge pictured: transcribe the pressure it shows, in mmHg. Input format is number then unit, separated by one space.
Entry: 152 mmHg
